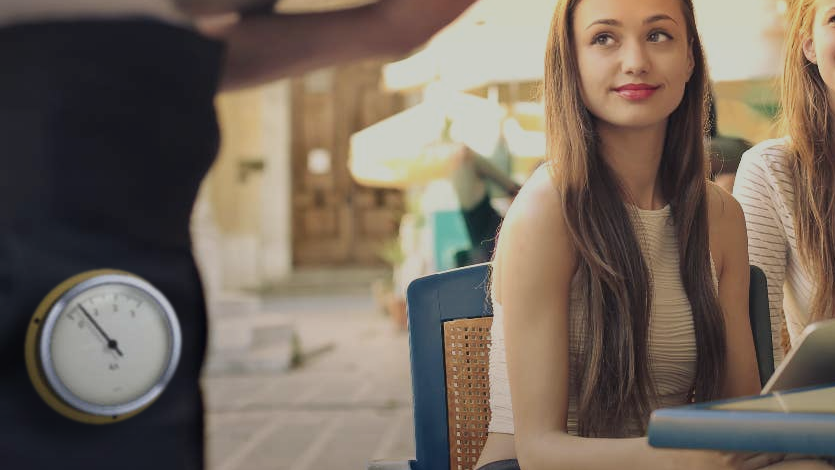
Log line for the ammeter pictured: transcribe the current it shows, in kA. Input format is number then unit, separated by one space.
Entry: 0.5 kA
